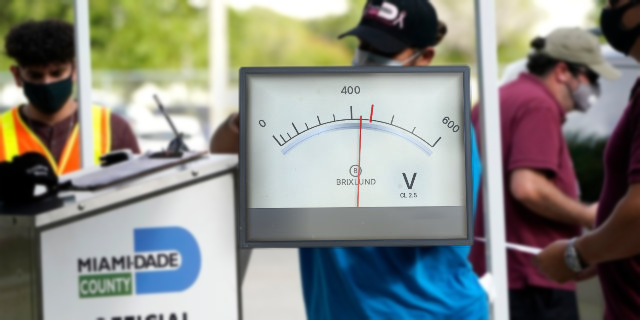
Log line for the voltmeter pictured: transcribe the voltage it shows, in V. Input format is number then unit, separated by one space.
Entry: 425 V
